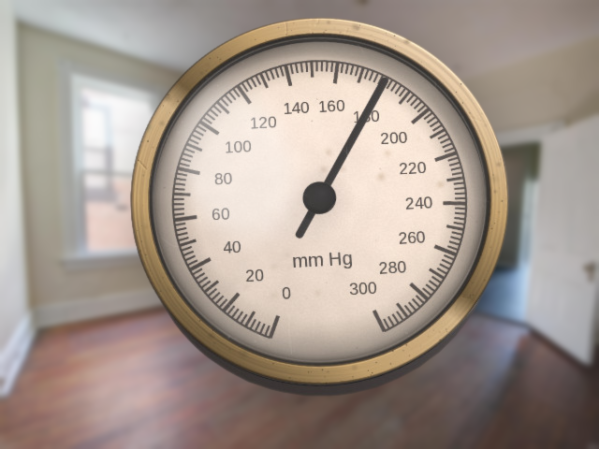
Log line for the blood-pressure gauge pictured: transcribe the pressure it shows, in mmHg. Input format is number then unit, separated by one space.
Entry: 180 mmHg
